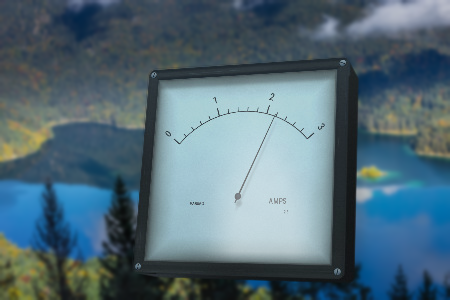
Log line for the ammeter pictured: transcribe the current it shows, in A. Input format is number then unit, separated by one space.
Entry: 2.2 A
